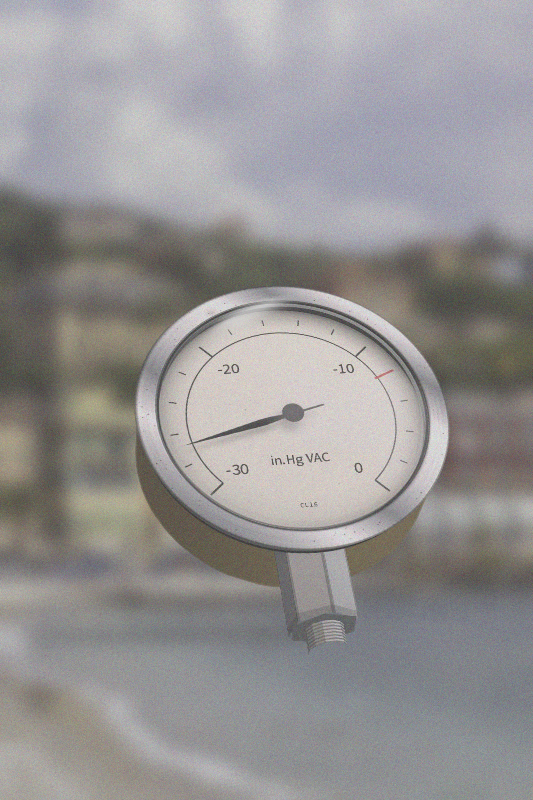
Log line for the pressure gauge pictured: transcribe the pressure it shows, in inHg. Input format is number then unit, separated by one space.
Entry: -27 inHg
